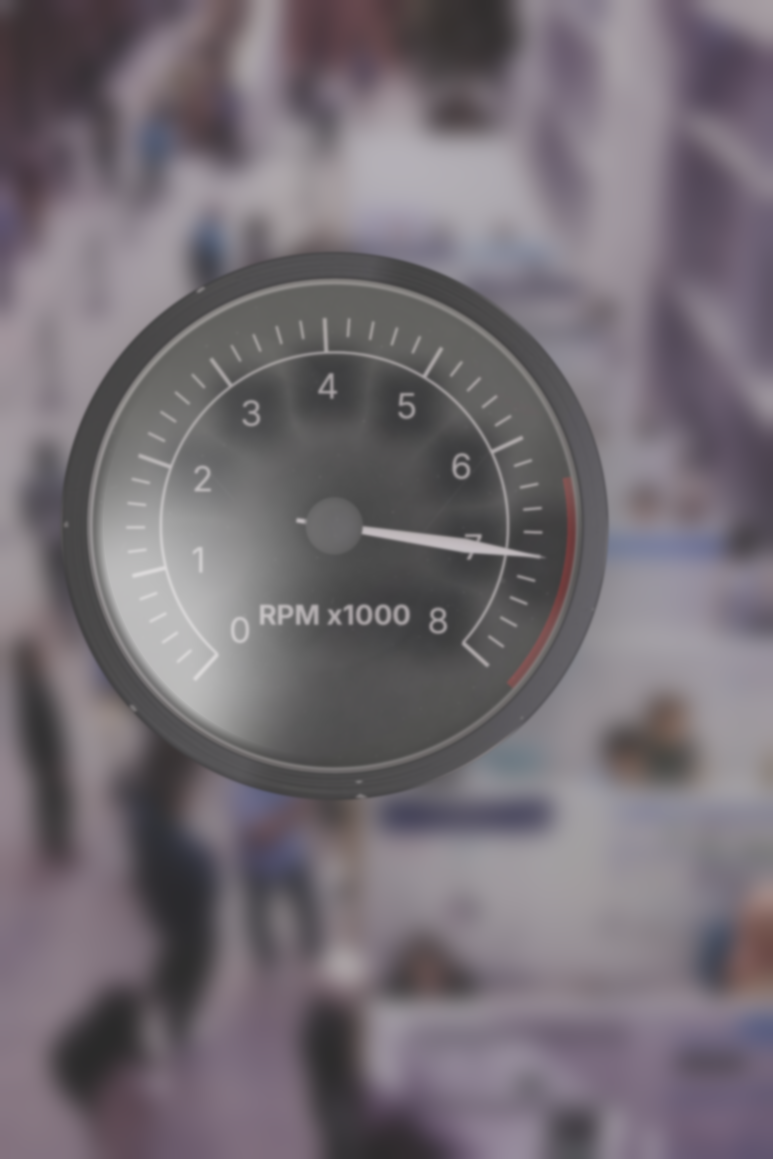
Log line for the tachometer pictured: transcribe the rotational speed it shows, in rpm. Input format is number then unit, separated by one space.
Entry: 7000 rpm
